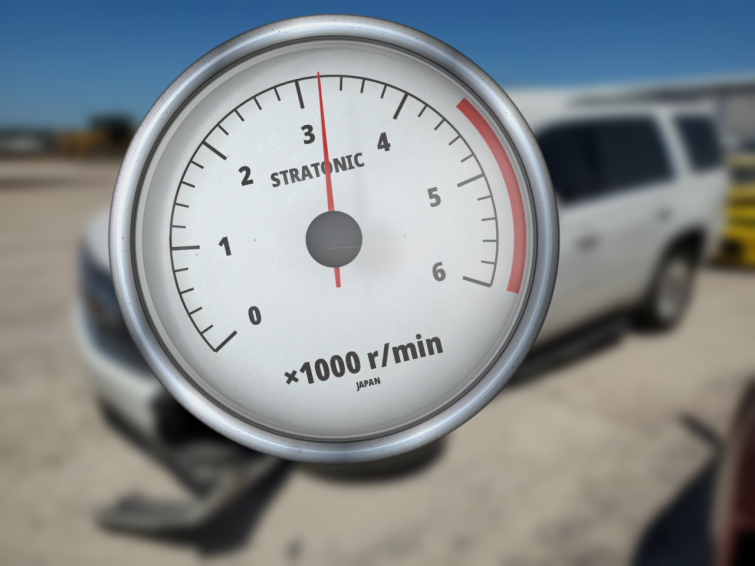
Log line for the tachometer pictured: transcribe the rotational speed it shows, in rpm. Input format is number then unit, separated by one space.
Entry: 3200 rpm
